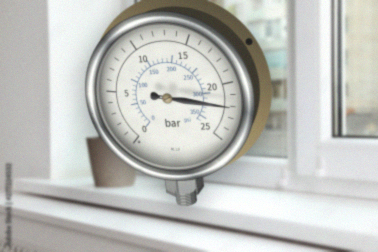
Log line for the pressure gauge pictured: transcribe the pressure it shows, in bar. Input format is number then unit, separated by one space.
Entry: 22 bar
